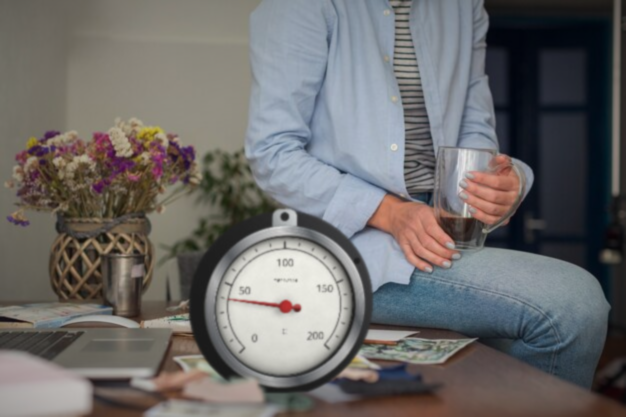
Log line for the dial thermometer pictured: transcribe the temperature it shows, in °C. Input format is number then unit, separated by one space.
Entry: 40 °C
